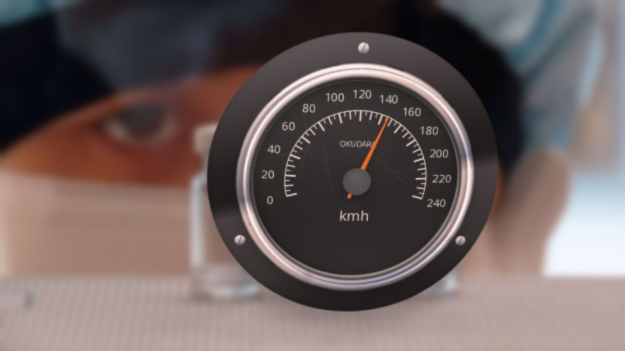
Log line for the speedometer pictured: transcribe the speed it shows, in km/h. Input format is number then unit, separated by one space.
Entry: 145 km/h
